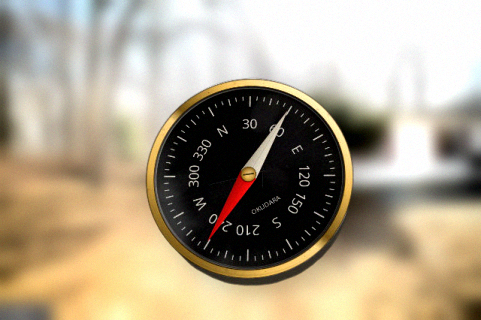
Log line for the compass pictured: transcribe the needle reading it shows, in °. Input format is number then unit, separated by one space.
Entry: 240 °
